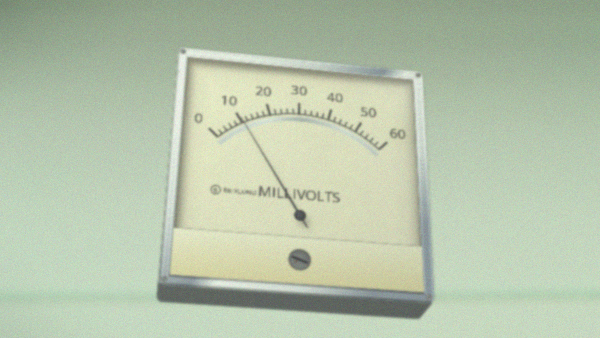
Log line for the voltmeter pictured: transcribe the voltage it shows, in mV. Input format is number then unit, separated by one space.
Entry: 10 mV
